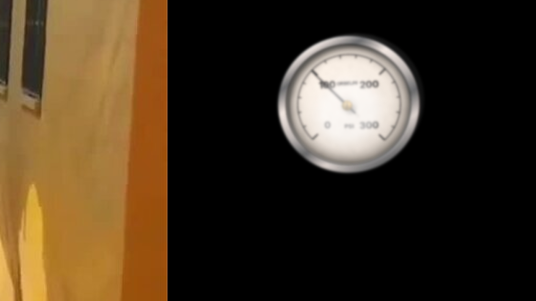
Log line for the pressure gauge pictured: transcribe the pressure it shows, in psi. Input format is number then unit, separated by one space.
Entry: 100 psi
